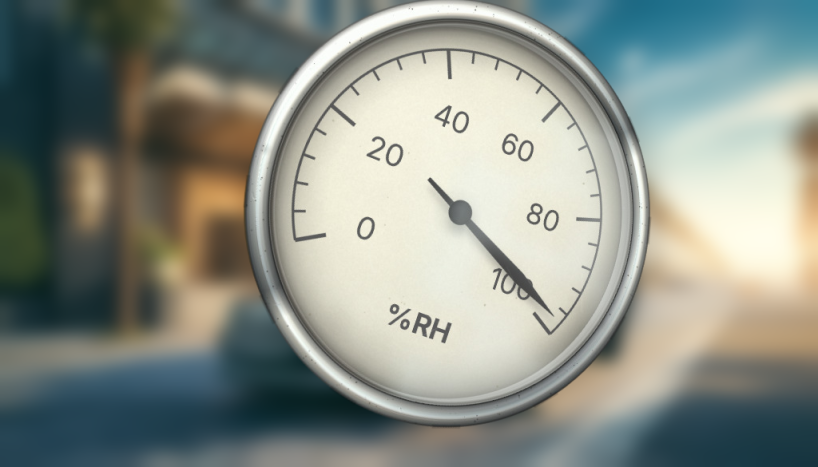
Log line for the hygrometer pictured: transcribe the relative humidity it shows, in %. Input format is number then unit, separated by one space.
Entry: 98 %
